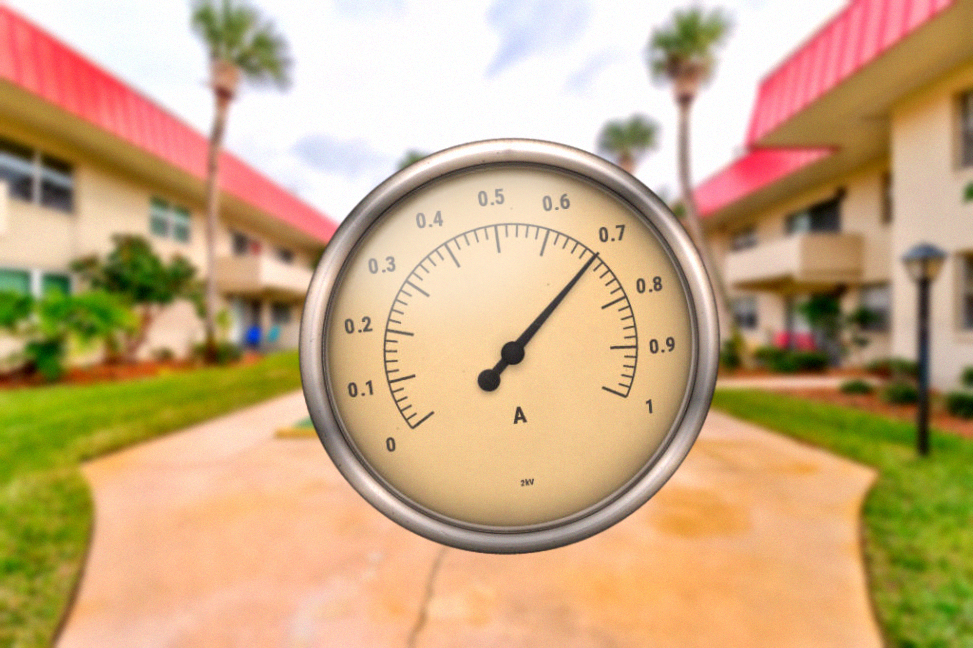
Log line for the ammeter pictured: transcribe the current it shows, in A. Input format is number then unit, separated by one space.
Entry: 0.7 A
